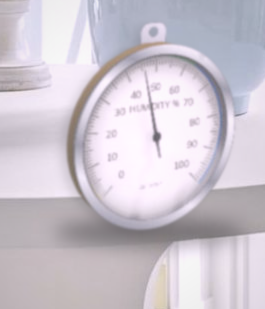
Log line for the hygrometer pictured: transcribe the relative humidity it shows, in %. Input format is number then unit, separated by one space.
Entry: 45 %
